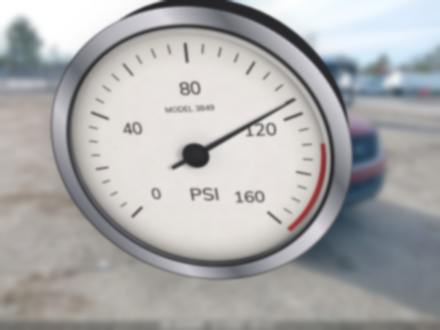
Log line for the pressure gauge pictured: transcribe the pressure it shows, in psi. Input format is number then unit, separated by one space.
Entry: 115 psi
